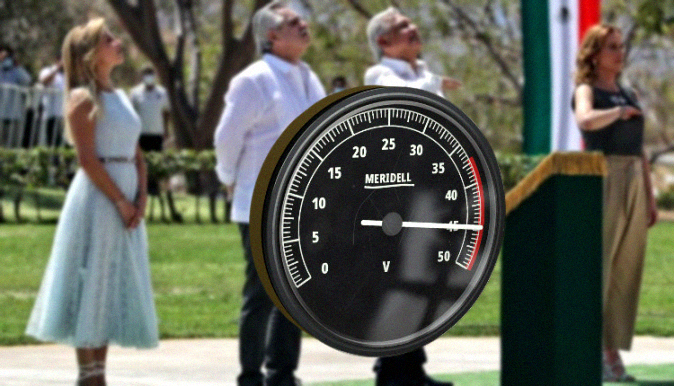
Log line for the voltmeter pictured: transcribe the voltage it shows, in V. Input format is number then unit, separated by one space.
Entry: 45 V
